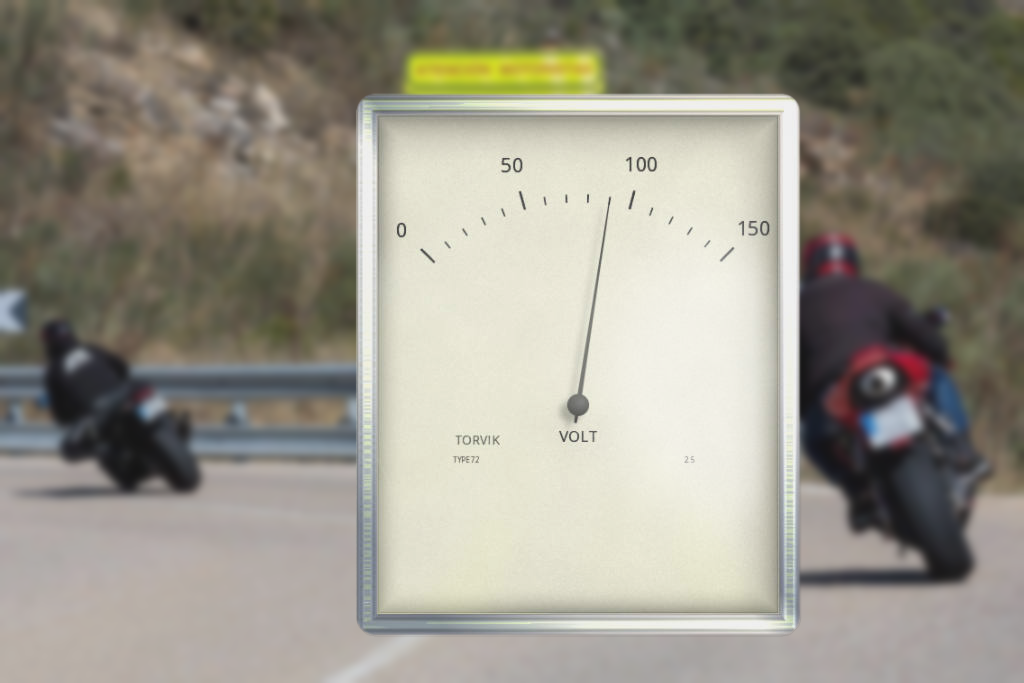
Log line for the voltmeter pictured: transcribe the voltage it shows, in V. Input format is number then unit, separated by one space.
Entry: 90 V
